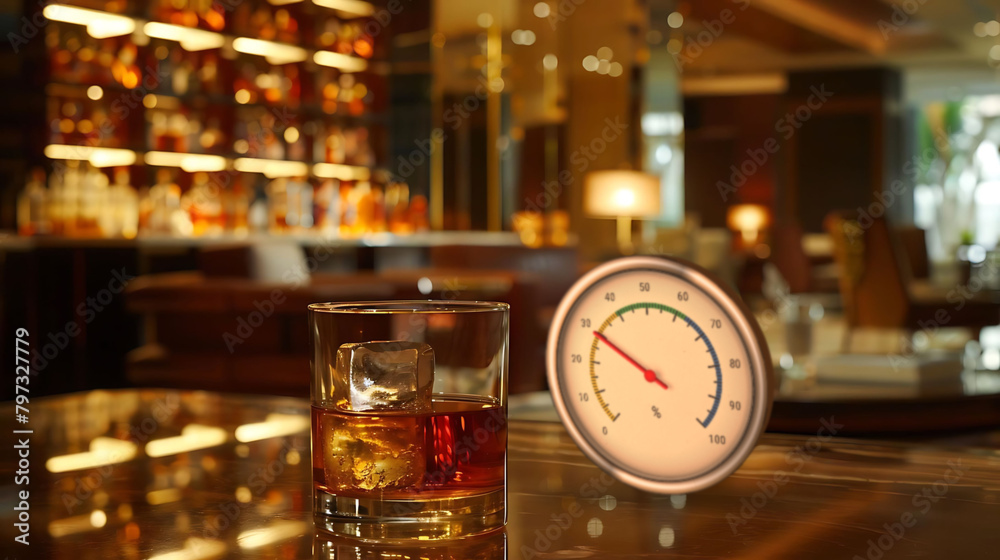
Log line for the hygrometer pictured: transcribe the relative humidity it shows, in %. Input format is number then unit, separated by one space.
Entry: 30 %
